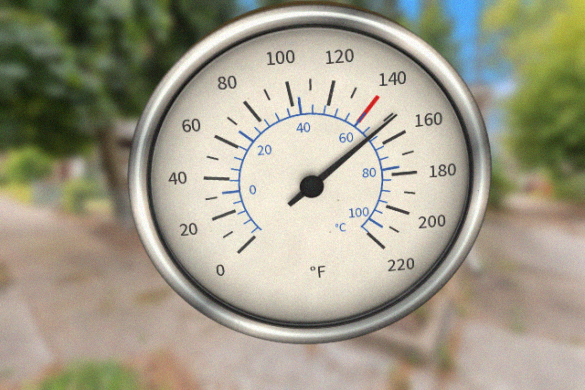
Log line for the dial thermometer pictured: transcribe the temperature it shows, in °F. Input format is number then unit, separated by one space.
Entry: 150 °F
